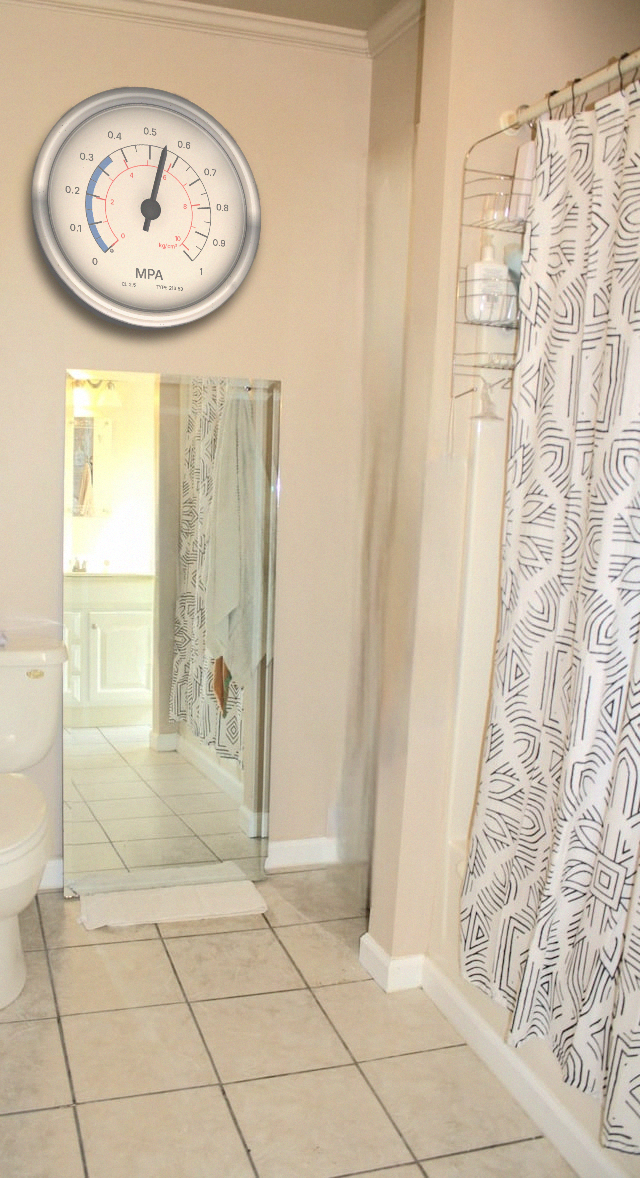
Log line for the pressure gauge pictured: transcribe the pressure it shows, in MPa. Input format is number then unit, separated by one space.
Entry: 0.55 MPa
